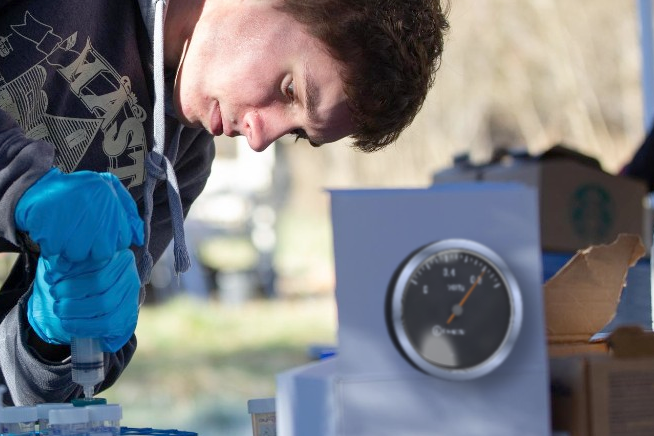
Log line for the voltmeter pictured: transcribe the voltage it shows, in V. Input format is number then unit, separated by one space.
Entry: 0.8 V
